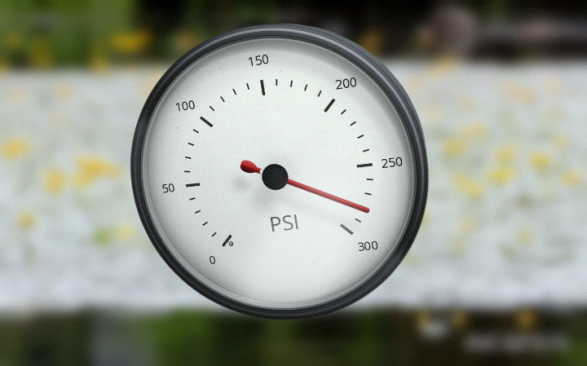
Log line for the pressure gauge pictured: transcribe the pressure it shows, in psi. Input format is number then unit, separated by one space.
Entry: 280 psi
